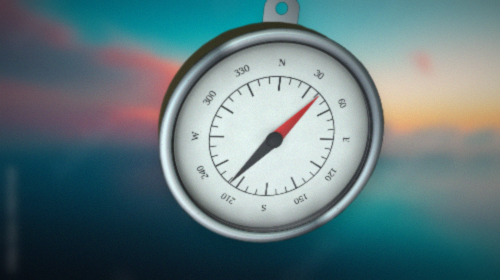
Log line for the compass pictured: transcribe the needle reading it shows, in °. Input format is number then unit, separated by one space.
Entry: 40 °
